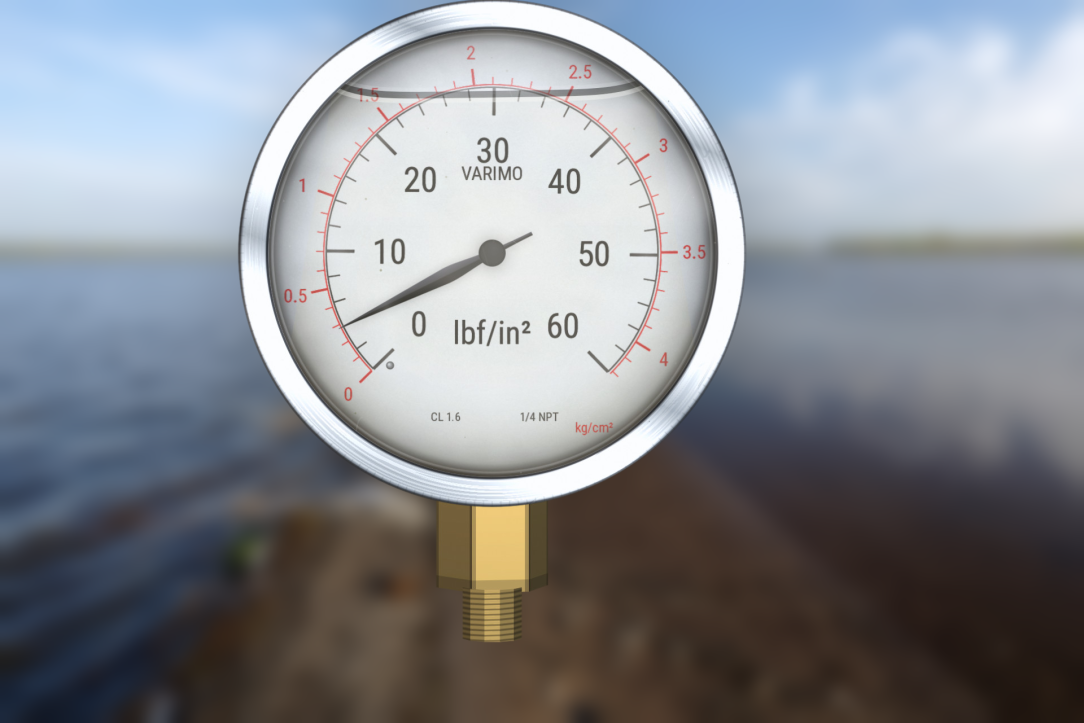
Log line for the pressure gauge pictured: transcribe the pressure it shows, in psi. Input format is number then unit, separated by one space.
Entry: 4 psi
